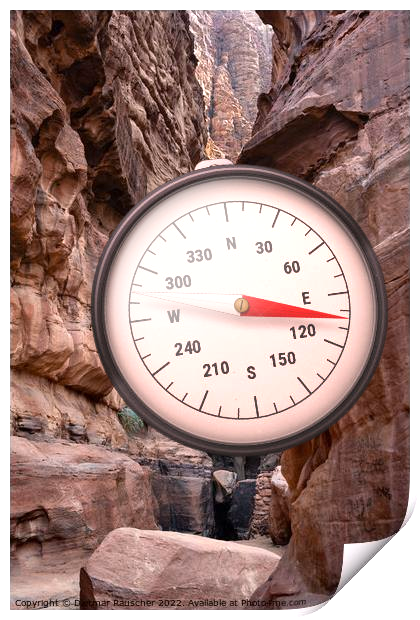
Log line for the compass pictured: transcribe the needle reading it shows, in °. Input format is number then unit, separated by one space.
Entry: 105 °
